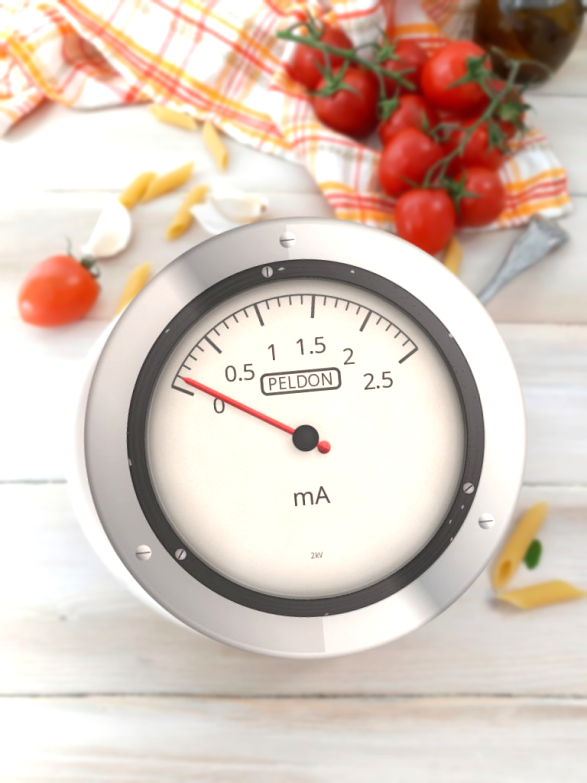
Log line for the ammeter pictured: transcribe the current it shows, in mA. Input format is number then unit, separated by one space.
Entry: 0.1 mA
